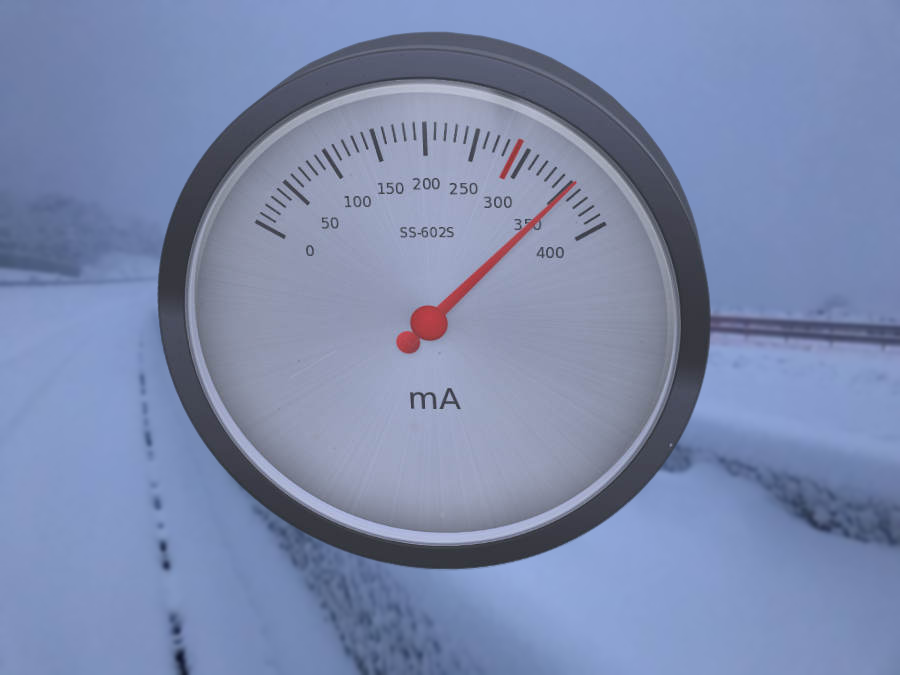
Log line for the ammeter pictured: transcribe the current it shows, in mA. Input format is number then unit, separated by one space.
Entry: 350 mA
